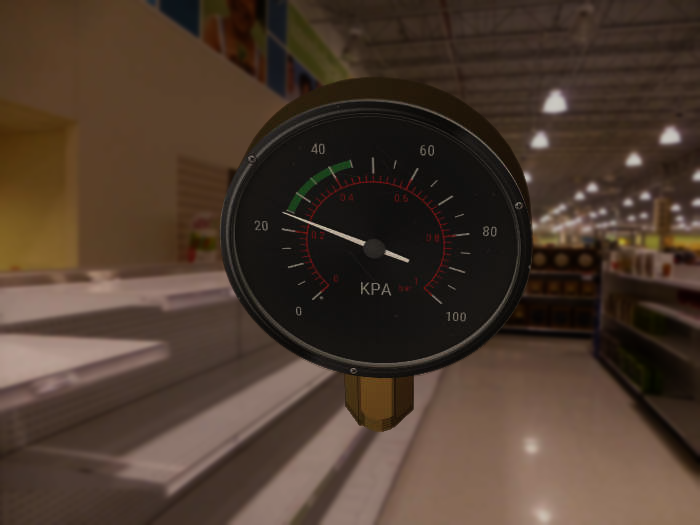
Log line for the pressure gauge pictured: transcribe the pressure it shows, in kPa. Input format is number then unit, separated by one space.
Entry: 25 kPa
